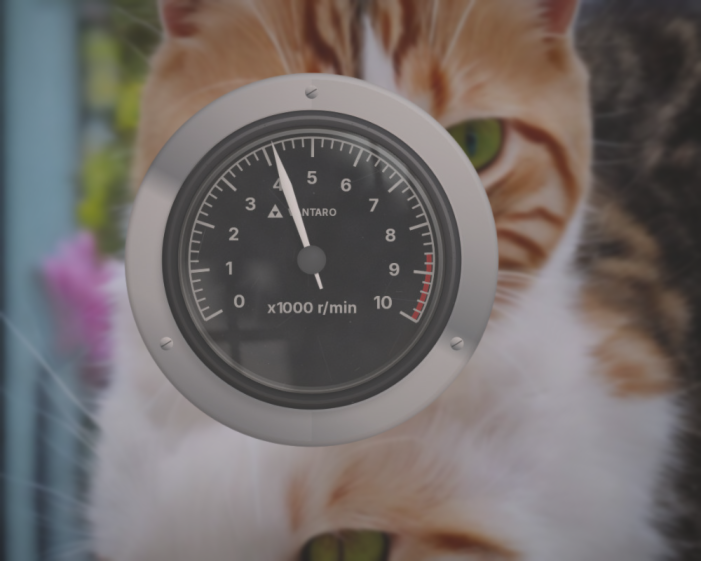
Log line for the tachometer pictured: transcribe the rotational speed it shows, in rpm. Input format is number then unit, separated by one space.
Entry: 4200 rpm
